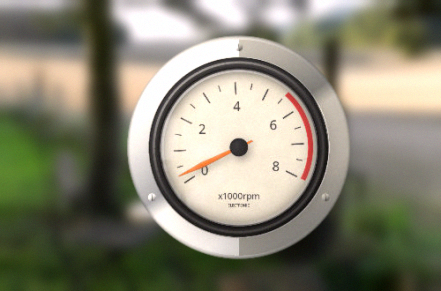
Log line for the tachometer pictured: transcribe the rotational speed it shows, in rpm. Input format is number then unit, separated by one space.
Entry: 250 rpm
